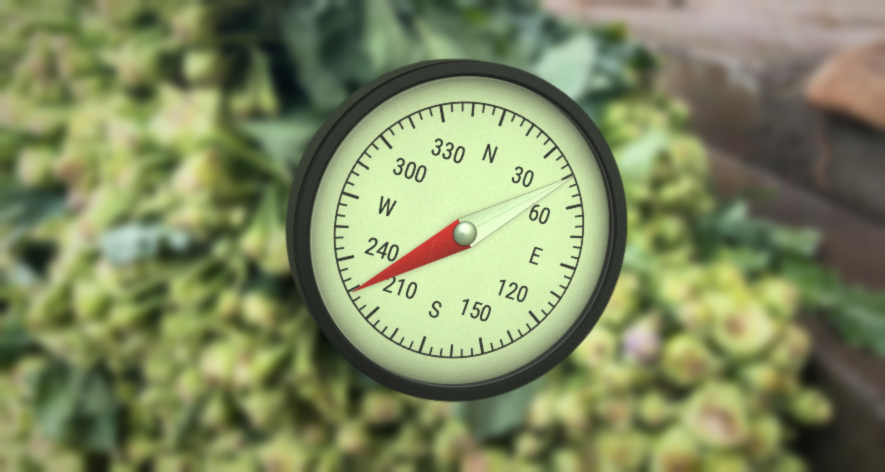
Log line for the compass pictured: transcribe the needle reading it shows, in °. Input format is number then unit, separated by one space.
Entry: 225 °
